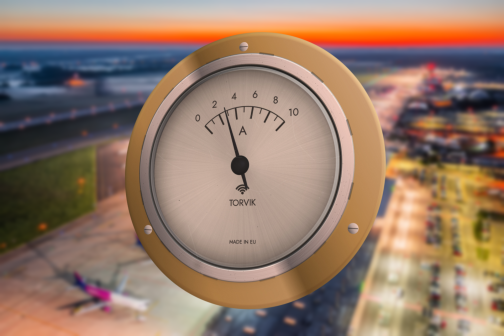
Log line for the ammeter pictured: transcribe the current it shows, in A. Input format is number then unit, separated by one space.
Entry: 3 A
